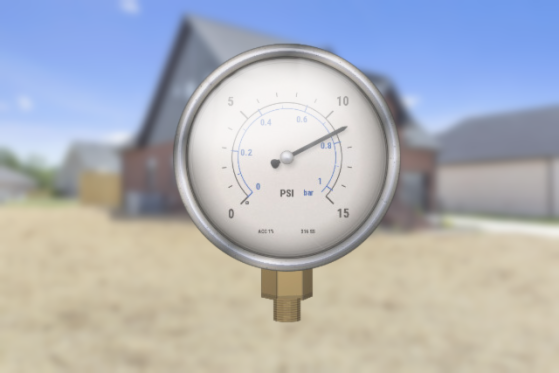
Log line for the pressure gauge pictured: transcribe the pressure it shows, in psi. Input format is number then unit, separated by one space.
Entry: 11 psi
